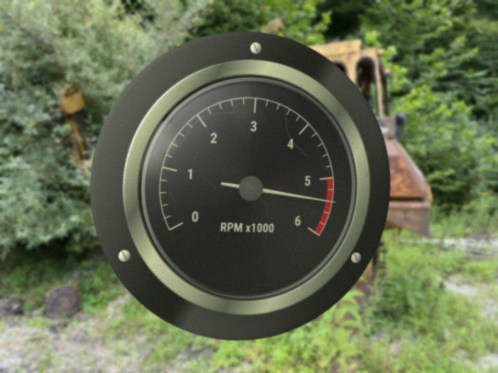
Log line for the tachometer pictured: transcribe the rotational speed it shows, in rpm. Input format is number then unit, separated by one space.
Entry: 5400 rpm
